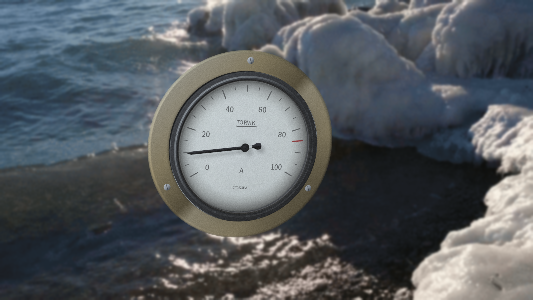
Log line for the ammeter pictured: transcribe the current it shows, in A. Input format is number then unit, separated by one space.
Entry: 10 A
